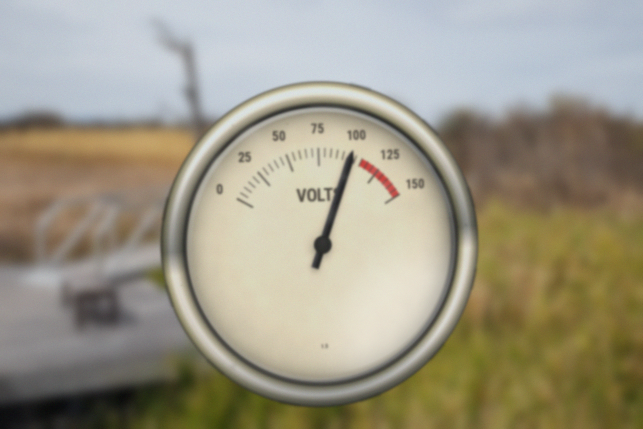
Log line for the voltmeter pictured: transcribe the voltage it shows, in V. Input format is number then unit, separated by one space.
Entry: 100 V
